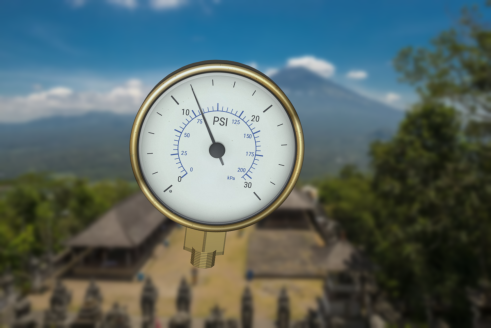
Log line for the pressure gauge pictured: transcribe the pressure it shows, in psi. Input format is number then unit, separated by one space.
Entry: 12 psi
